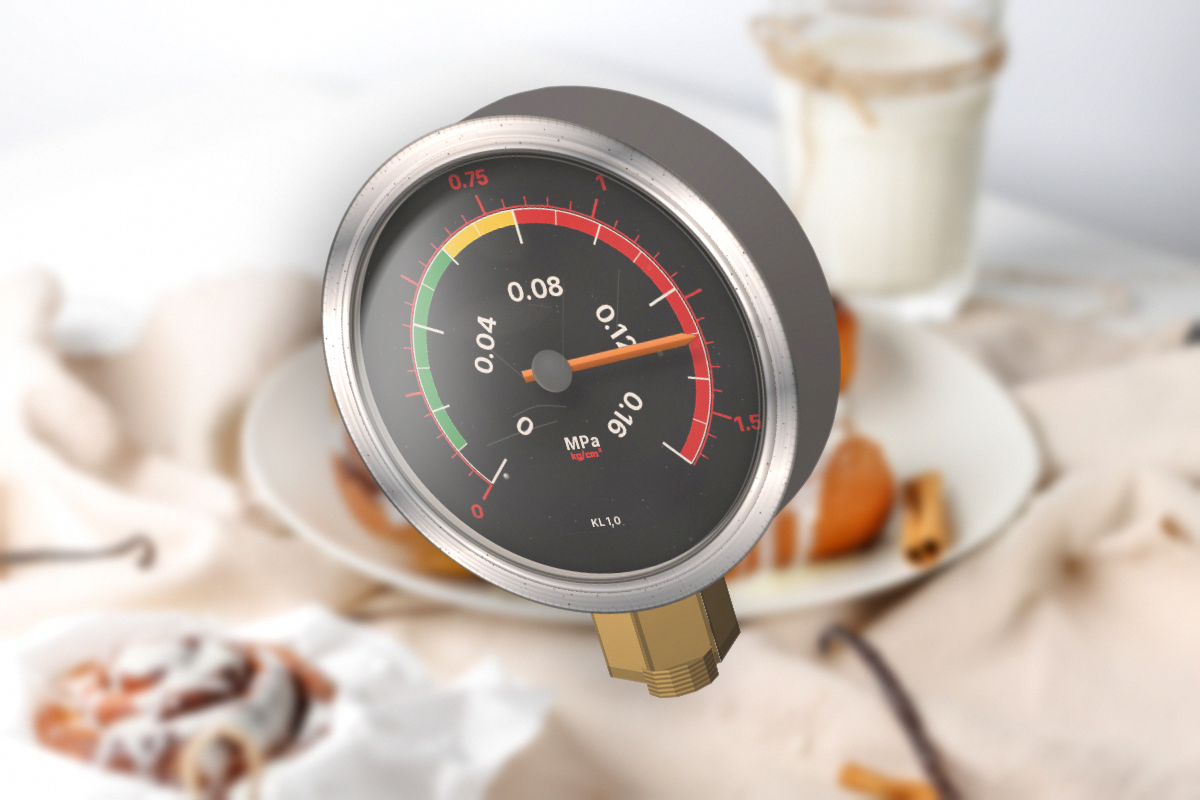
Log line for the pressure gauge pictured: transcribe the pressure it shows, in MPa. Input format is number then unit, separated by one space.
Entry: 0.13 MPa
